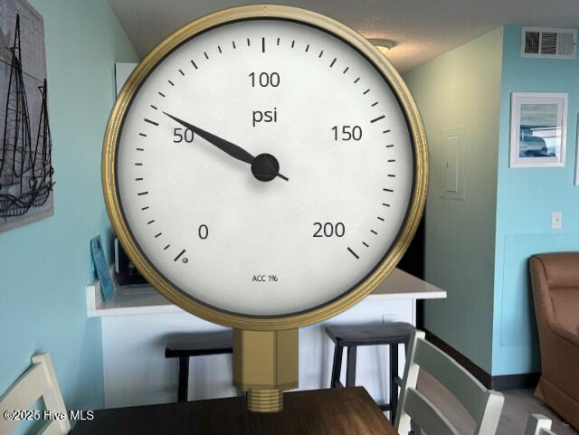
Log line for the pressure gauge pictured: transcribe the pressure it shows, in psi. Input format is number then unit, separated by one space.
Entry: 55 psi
